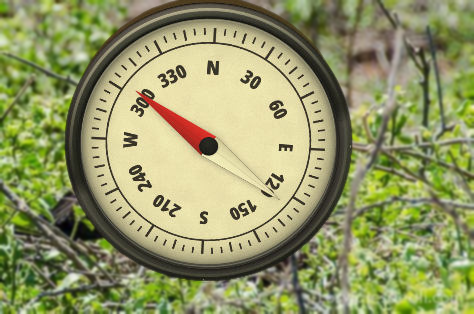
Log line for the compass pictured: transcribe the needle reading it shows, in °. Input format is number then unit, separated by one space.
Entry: 305 °
